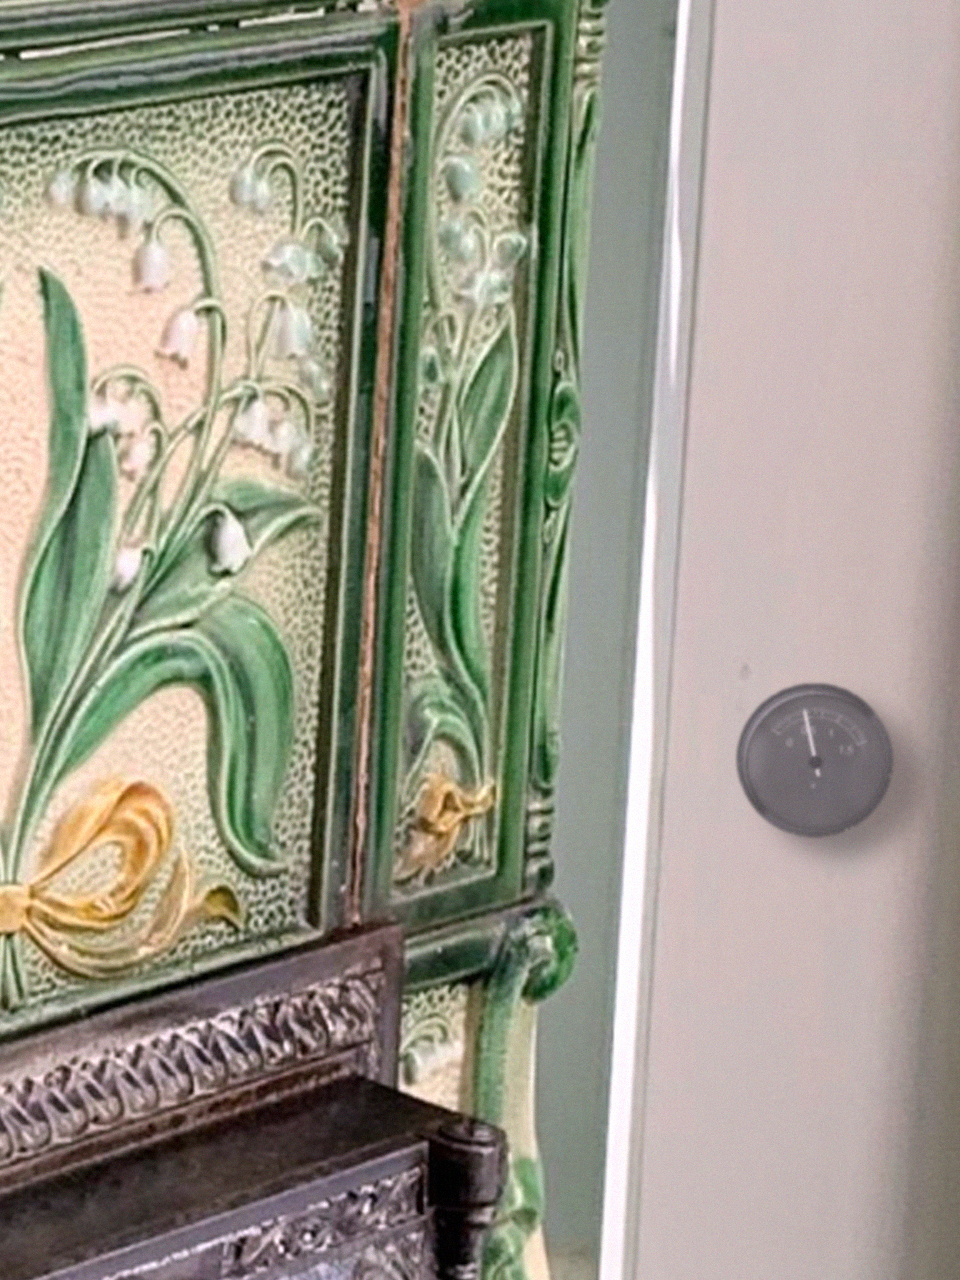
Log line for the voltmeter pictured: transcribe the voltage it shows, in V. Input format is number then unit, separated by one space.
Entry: 0.5 V
